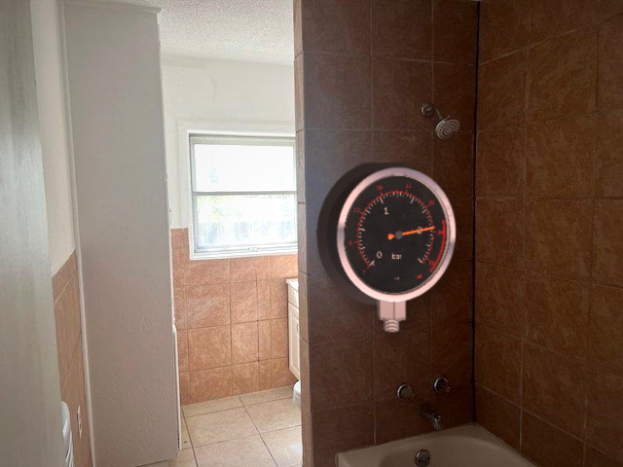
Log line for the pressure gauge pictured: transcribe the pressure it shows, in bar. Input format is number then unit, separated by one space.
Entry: 2 bar
